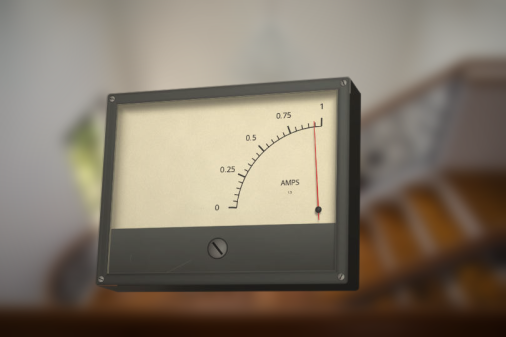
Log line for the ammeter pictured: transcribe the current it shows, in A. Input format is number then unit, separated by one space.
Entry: 0.95 A
